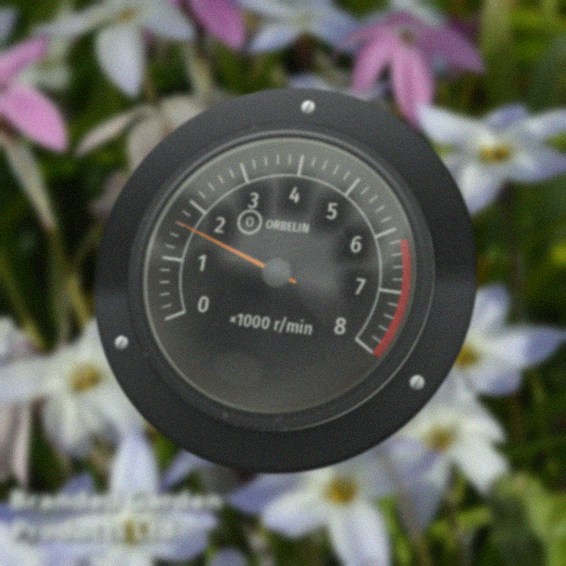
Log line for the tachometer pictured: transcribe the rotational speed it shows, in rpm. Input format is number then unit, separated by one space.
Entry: 1600 rpm
